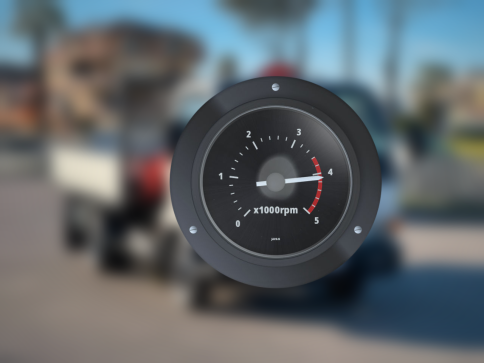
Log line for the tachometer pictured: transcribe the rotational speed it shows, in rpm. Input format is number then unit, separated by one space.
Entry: 4100 rpm
